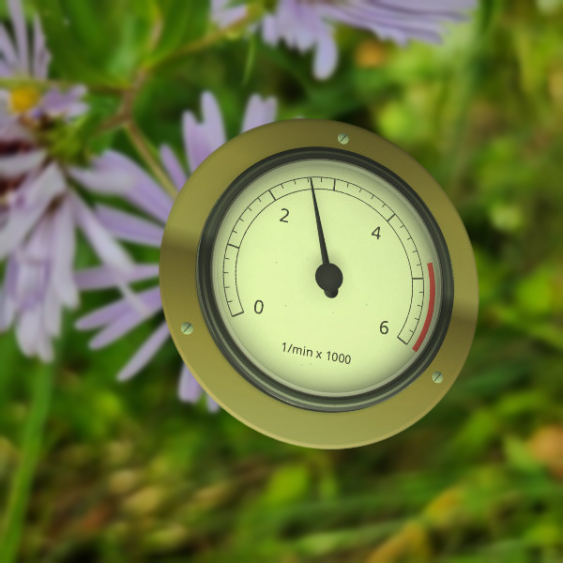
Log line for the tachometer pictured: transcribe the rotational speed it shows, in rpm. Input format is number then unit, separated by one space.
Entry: 2600 rpm
